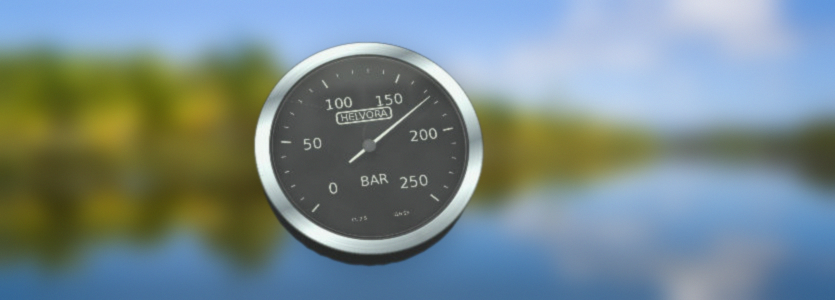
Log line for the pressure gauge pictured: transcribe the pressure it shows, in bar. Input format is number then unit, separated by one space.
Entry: 175 bar
